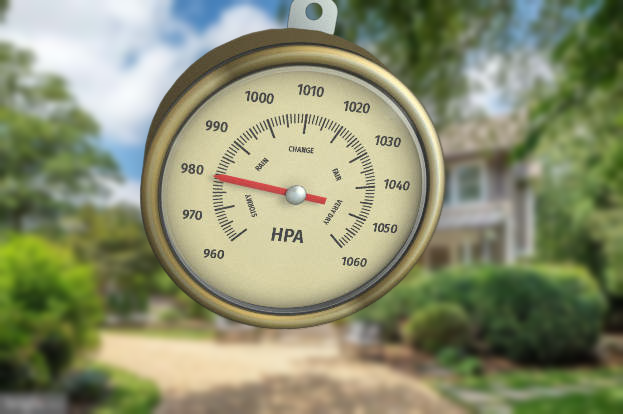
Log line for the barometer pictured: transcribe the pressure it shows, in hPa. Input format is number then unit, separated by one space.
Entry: 980 hPa
